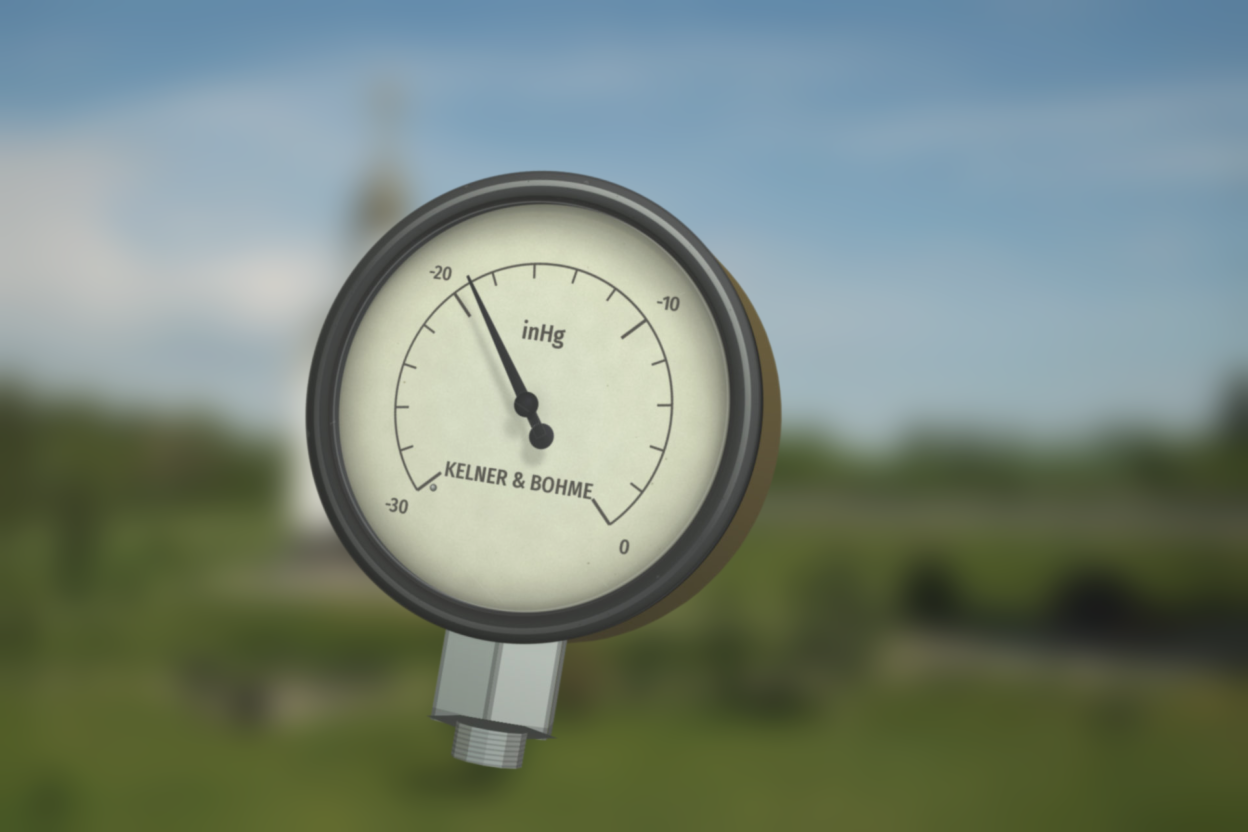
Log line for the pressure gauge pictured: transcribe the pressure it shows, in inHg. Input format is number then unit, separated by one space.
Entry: -19 inHg
